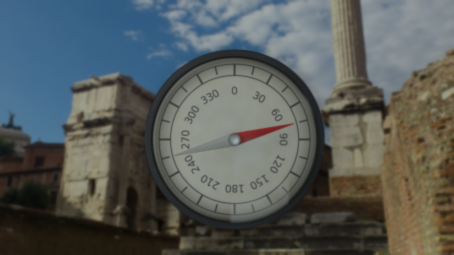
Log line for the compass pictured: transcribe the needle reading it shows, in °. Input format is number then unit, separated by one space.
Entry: 75 °
